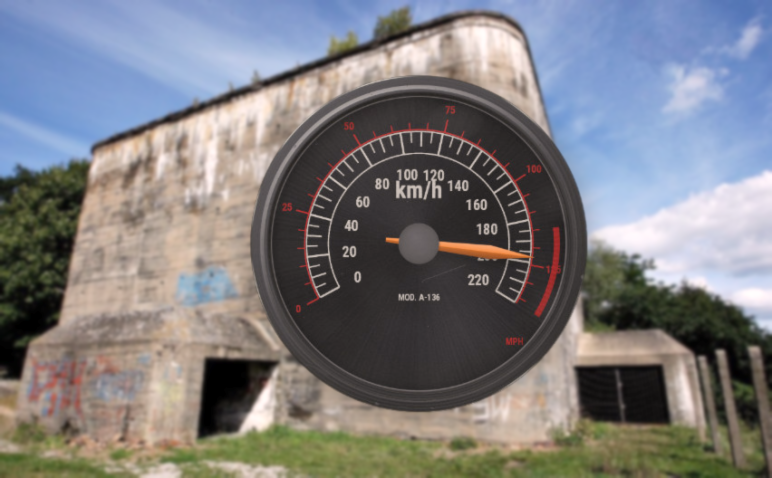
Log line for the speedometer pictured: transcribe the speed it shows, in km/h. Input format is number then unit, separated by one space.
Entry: 197.5 km/h
